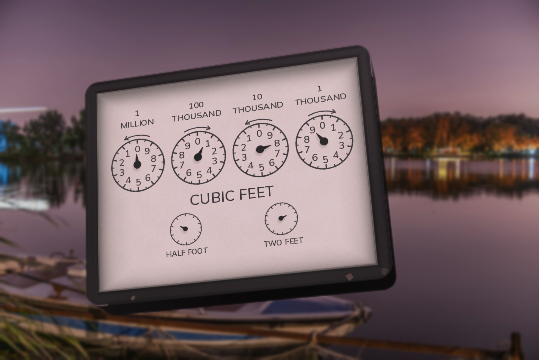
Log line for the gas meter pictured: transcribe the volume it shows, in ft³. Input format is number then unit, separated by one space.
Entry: 7900 ft³
